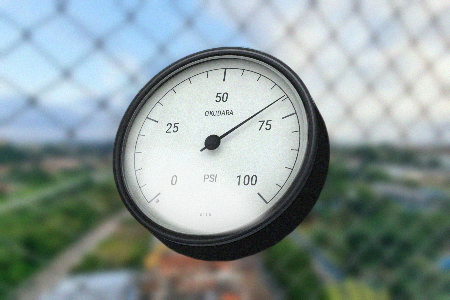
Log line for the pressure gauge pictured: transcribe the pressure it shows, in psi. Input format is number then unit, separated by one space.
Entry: 70 psi
